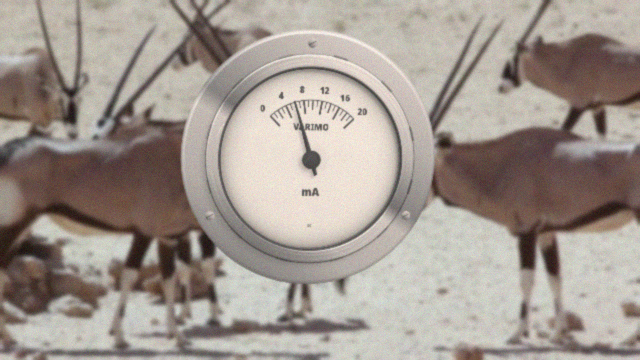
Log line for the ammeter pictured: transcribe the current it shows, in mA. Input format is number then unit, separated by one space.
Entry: 6 mA
